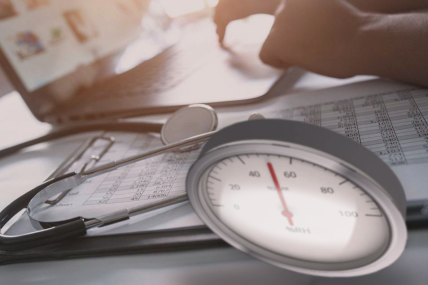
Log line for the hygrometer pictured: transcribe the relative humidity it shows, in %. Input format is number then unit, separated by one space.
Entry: 52 %
